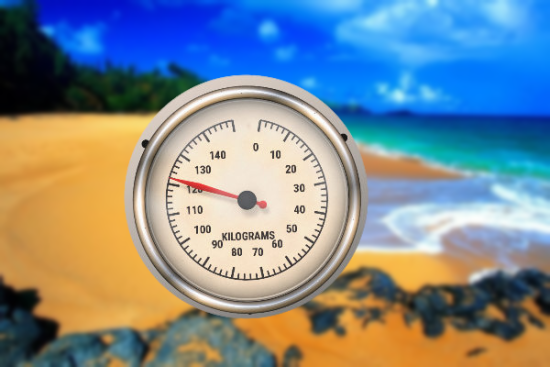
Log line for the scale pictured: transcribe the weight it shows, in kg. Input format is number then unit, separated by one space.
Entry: 122 kg
